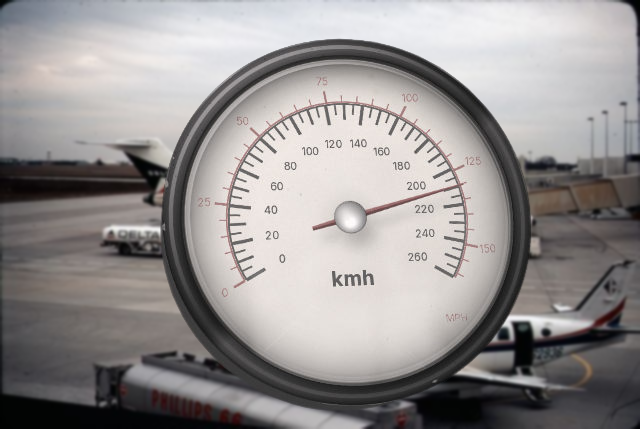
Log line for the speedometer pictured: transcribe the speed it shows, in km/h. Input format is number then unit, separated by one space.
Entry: 210 km/h
